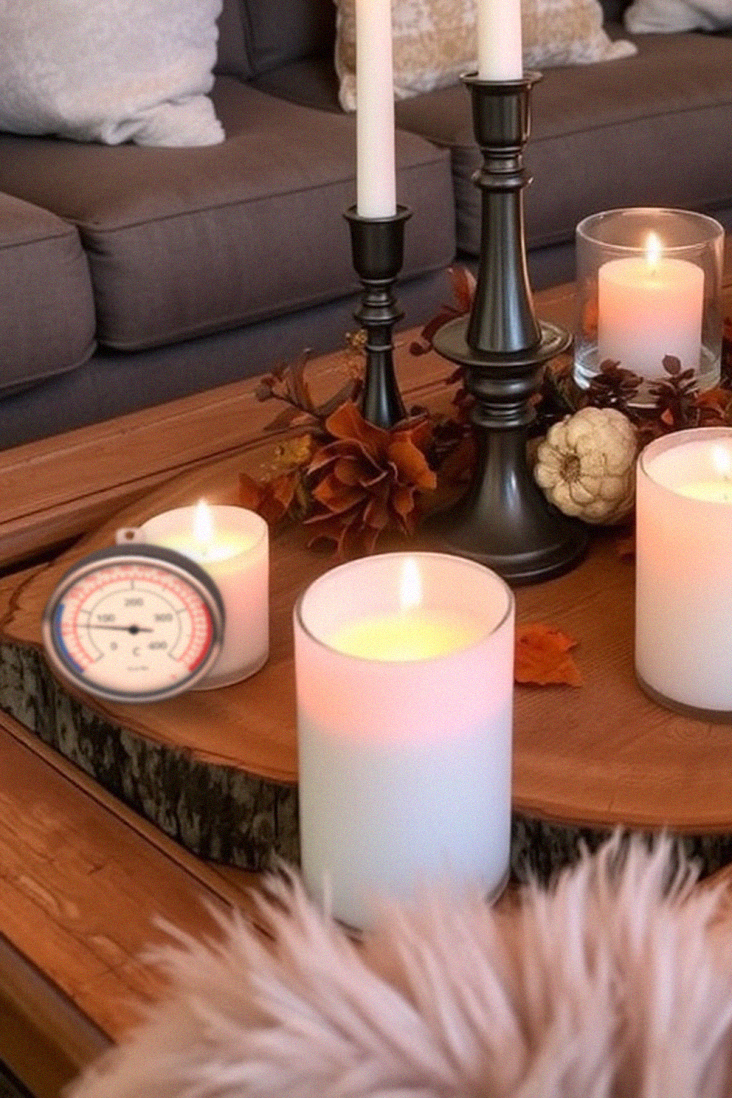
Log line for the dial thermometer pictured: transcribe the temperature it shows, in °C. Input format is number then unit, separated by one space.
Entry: 75 °C
